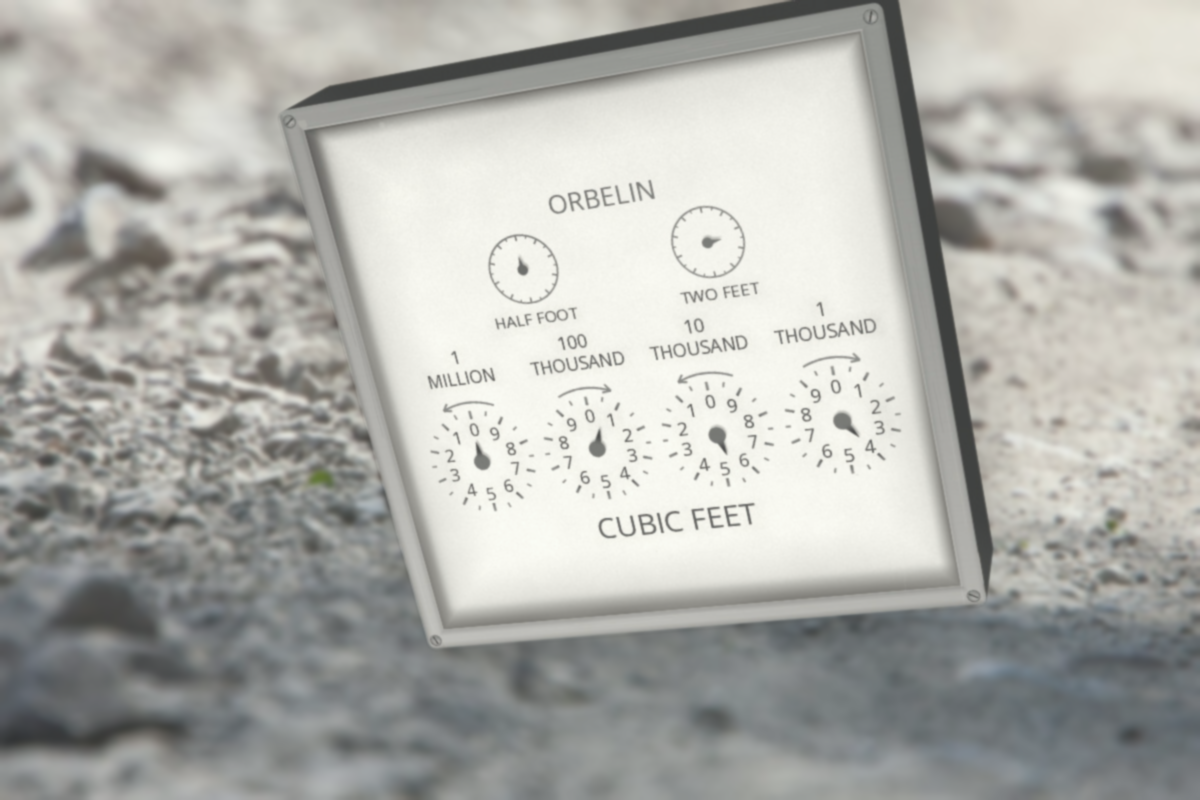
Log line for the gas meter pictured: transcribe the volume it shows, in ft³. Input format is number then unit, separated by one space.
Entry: 5400 ft³
